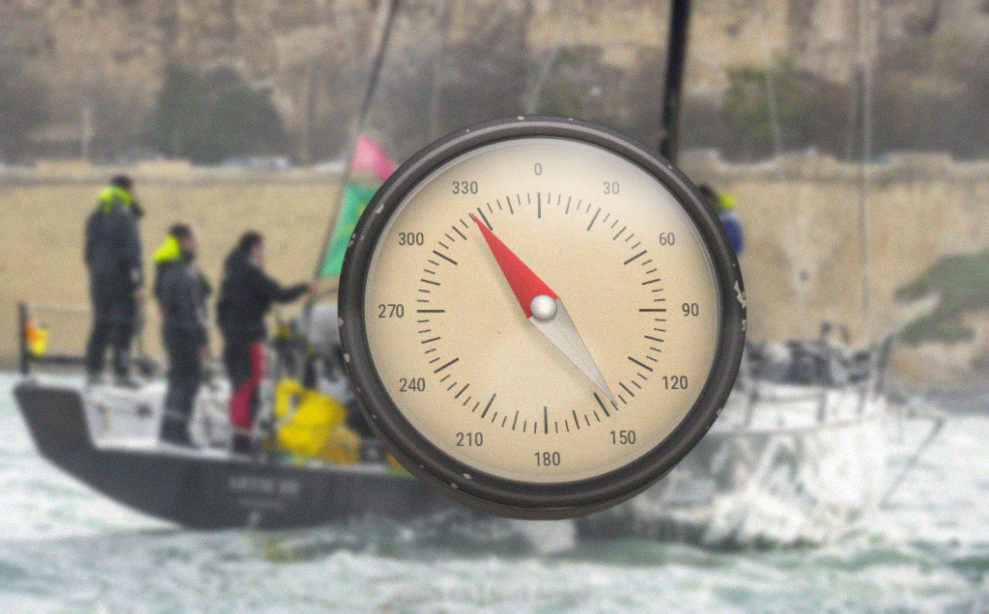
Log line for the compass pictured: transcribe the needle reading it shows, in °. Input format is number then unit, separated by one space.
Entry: 325 °
